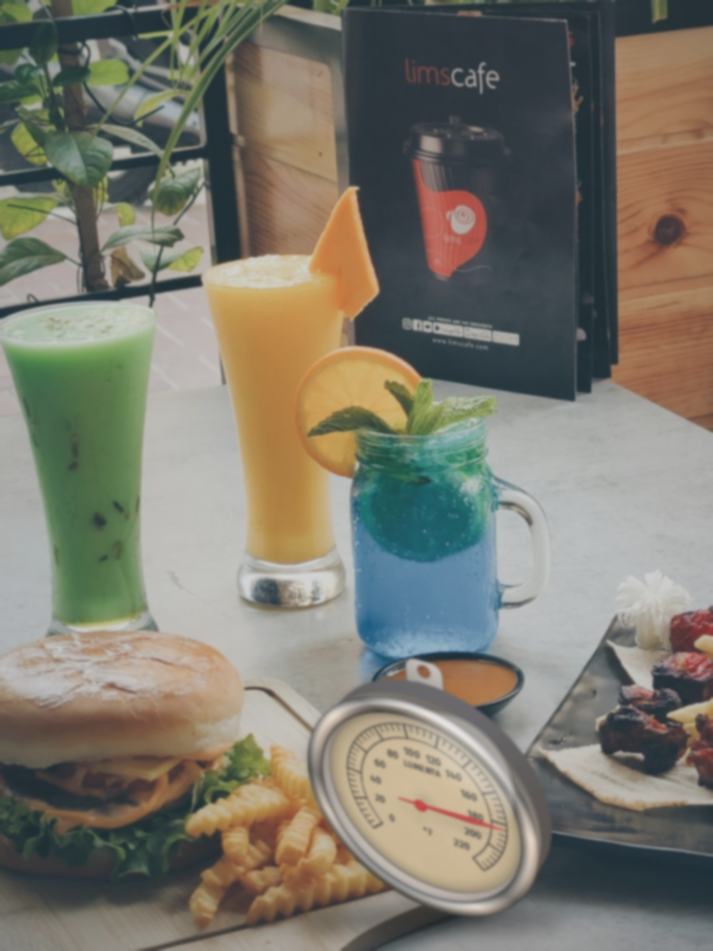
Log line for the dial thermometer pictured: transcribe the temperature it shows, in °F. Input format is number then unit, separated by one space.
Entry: 180 °F
